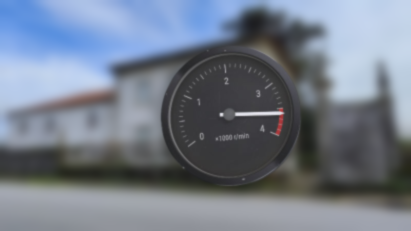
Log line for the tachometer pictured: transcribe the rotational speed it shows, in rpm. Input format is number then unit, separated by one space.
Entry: 3600 rpm
